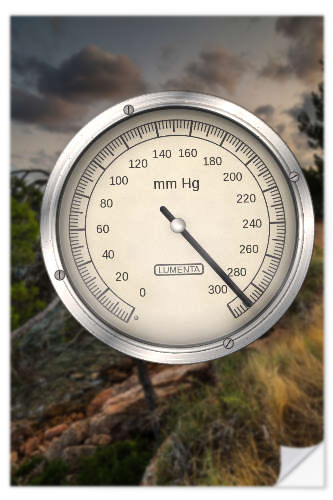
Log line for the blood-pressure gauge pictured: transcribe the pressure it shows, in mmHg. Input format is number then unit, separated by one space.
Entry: 290 mmHg
